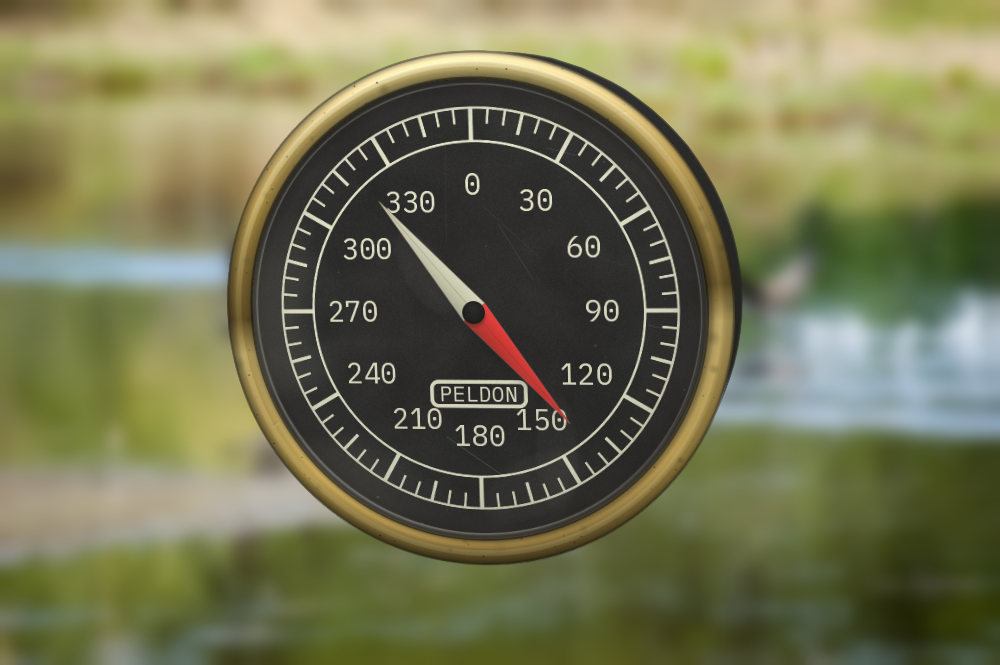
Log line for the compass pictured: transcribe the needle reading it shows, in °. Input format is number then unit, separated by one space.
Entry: 140 °
